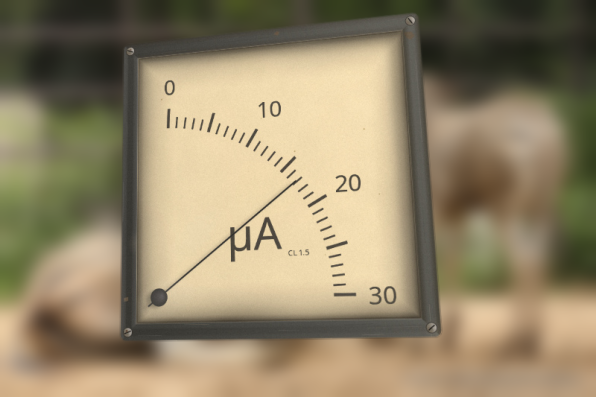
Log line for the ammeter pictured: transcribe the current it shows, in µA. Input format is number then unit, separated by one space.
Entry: 17 µA
